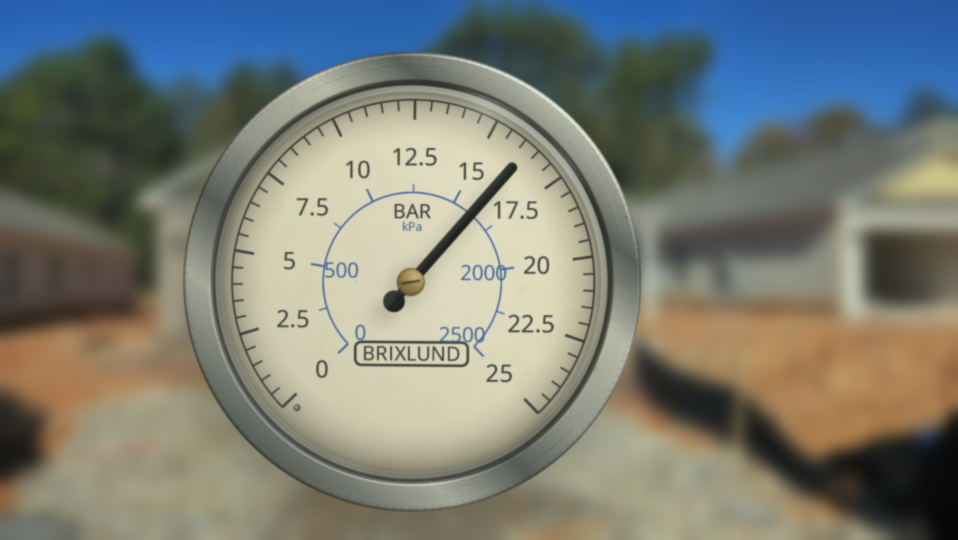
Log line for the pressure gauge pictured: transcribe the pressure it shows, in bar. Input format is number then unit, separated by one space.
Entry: 16.25 bar
